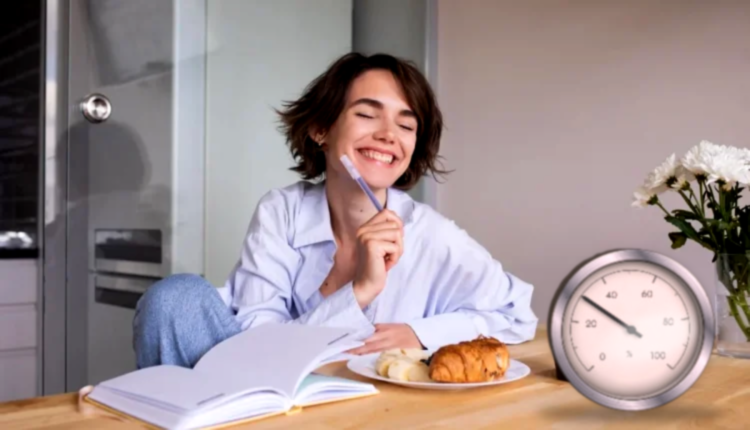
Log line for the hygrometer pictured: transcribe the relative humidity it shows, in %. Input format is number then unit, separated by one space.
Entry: 30 %
